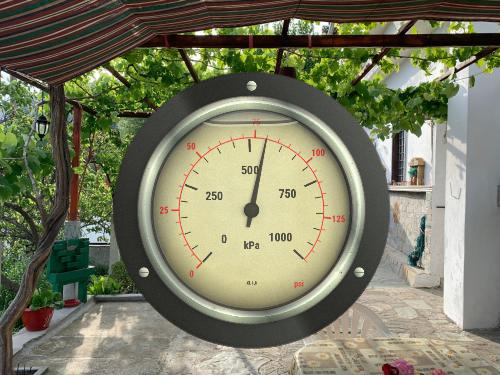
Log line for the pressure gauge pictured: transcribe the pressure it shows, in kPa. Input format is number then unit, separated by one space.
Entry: 550 kPa
